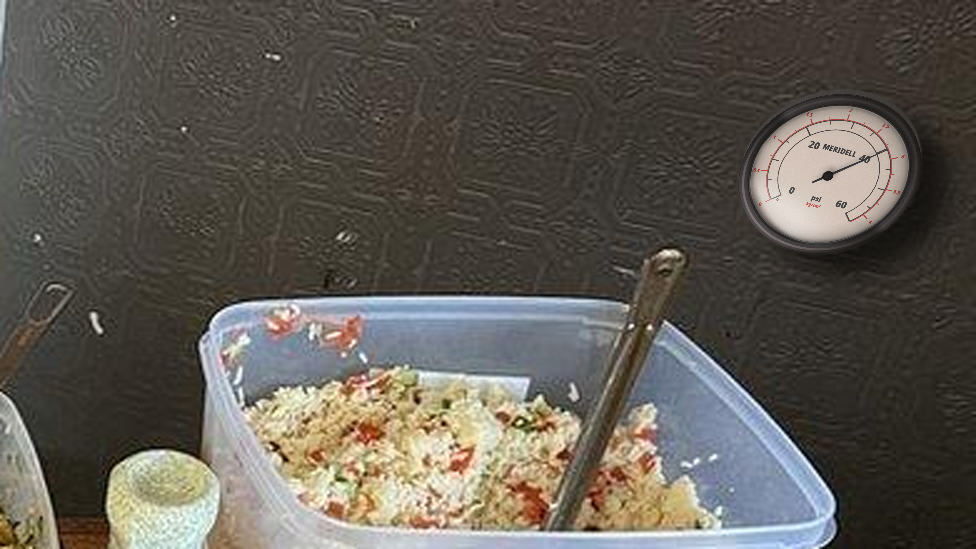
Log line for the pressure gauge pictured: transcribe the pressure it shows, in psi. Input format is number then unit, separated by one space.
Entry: 40 psi
